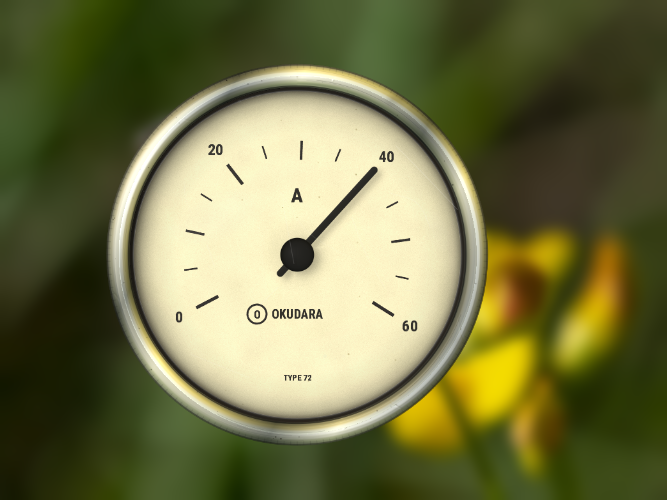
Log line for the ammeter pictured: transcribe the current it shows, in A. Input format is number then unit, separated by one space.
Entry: 40 A
